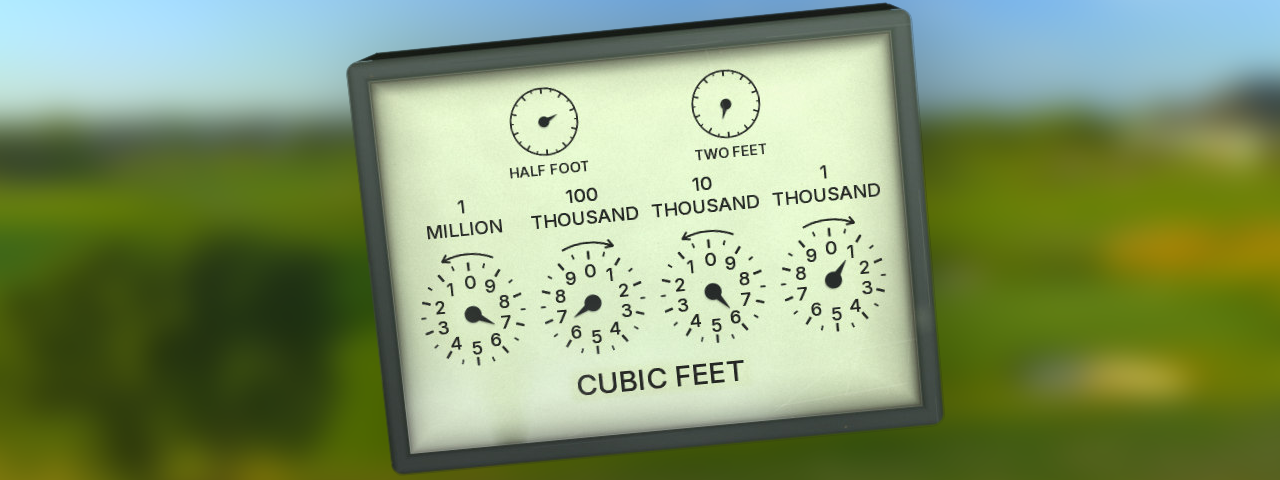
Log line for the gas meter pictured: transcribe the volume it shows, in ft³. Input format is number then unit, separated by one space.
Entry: 666100 ft³
